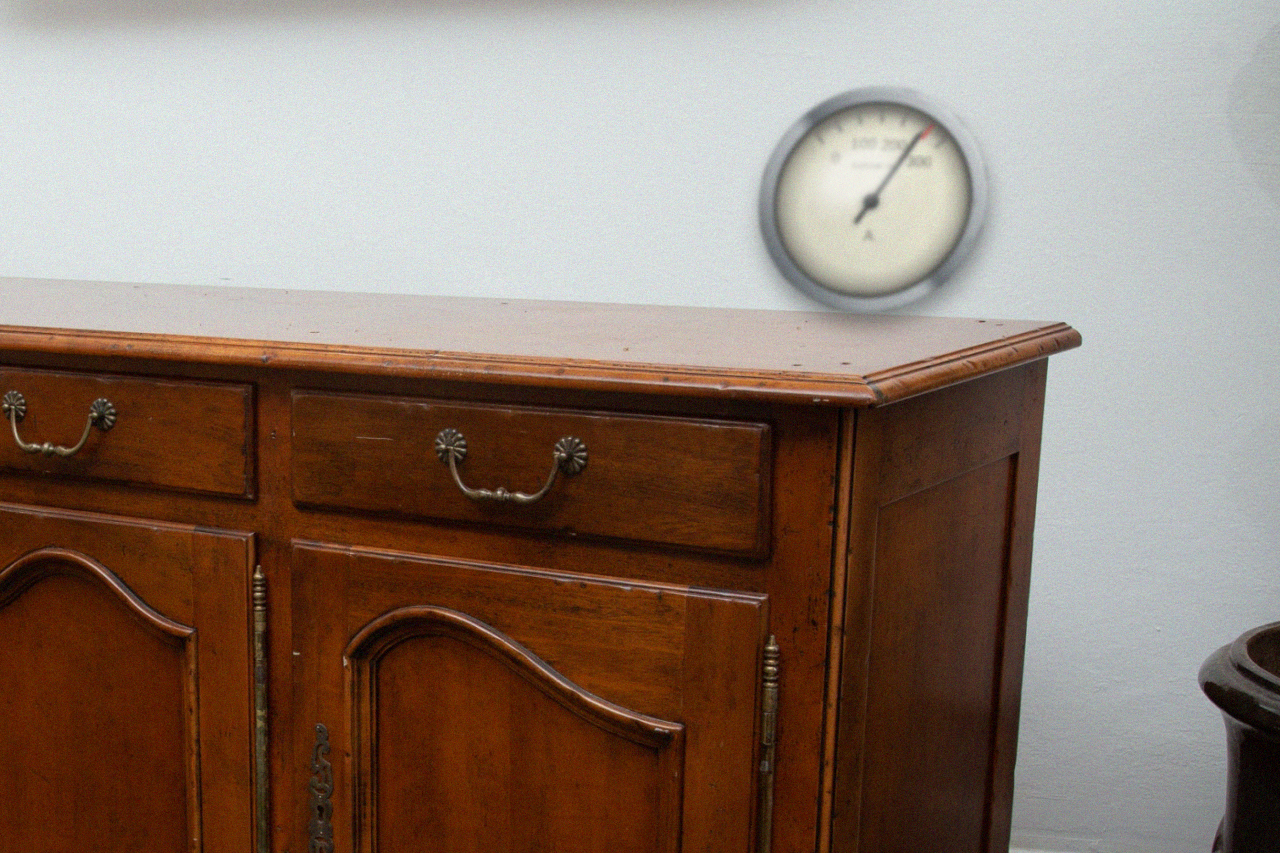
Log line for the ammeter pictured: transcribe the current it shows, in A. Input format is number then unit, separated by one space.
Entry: 250 A
